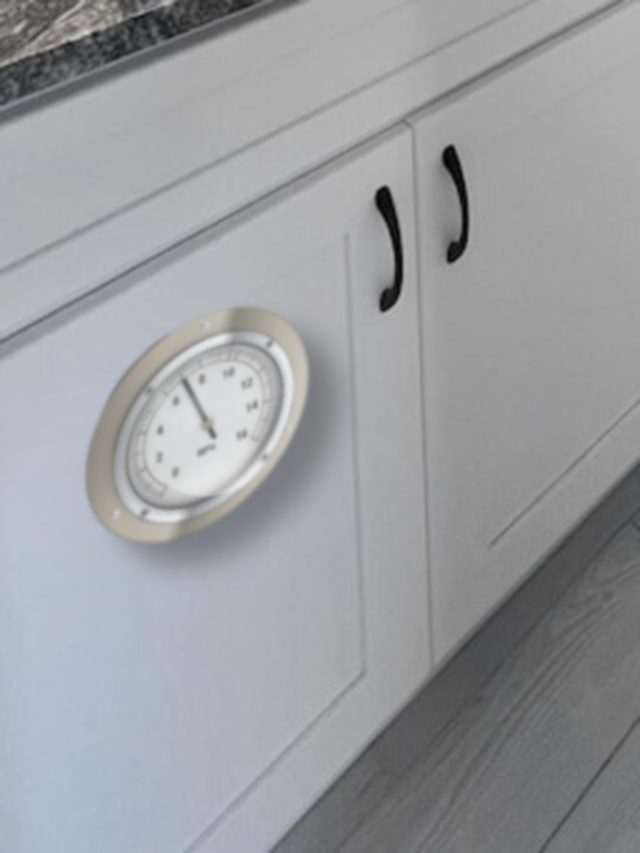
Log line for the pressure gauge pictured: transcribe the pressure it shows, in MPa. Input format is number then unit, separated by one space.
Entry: 7 MPa
